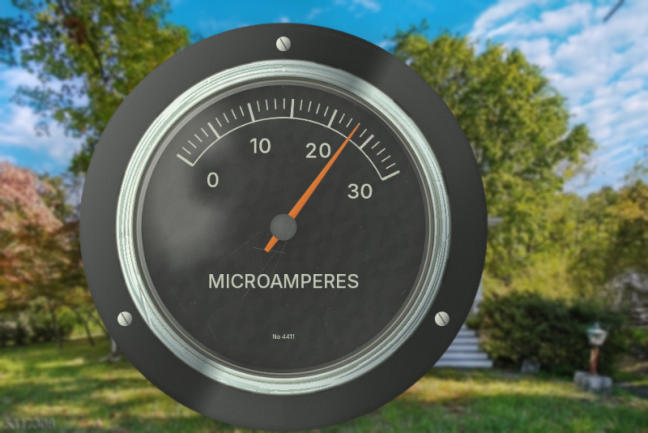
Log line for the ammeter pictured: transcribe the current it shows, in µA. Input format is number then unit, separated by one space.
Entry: 23 µA
